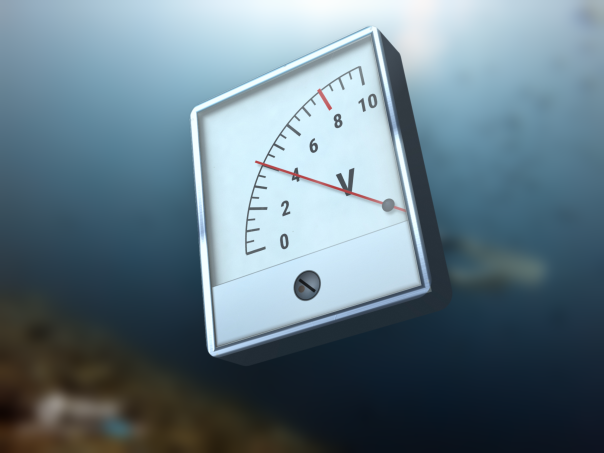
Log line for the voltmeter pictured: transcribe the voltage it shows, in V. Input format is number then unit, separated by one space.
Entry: 4 V
